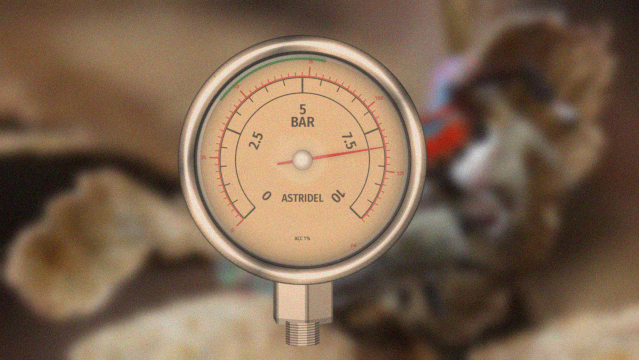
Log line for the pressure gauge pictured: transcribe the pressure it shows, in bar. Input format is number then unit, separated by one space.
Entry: 8 bar
